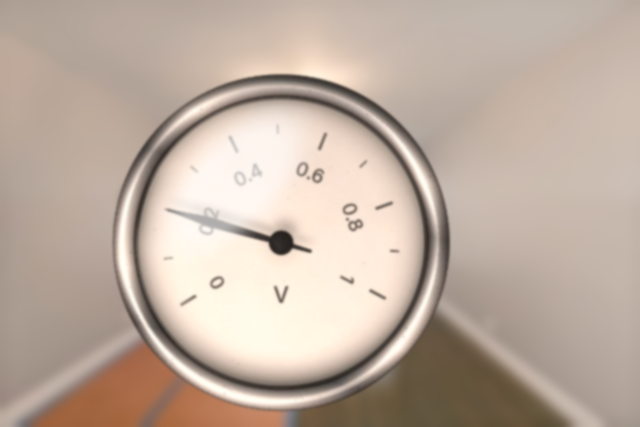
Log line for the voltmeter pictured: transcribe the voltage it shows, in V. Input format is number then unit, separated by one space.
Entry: 0.2 V
